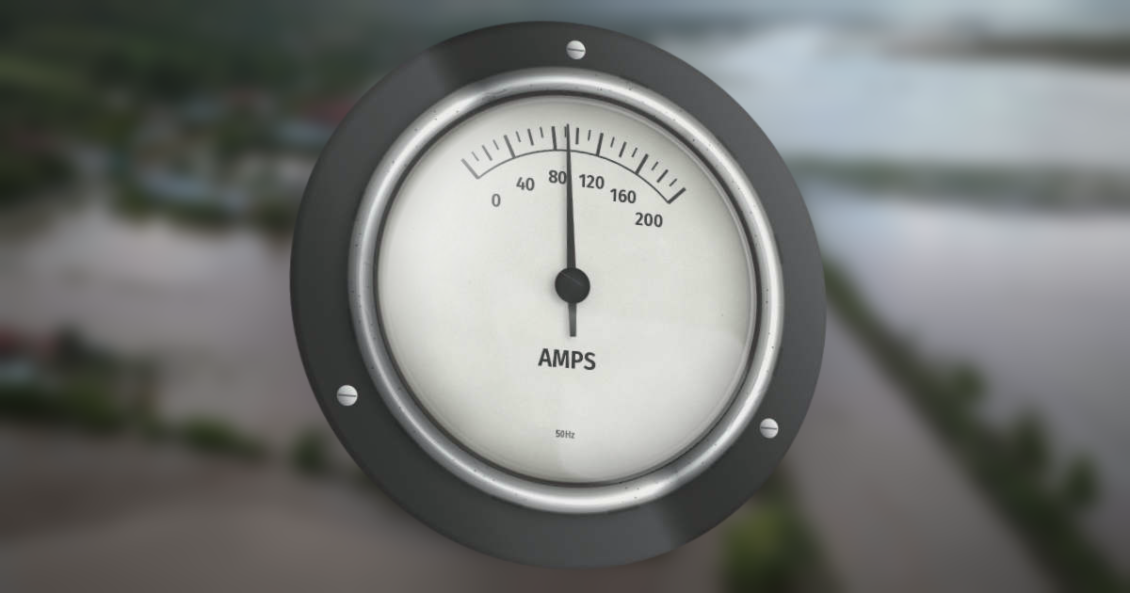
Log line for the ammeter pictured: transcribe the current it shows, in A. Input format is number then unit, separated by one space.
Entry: 90 A
